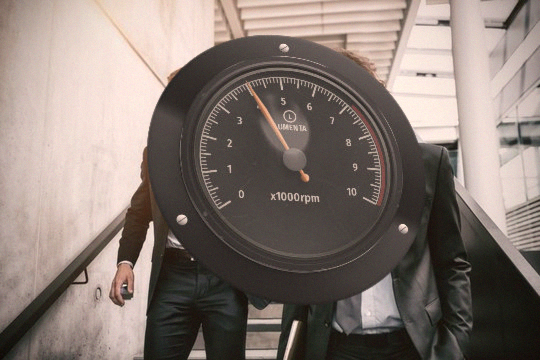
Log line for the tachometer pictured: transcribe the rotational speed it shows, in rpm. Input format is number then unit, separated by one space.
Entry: 4000 rpm
